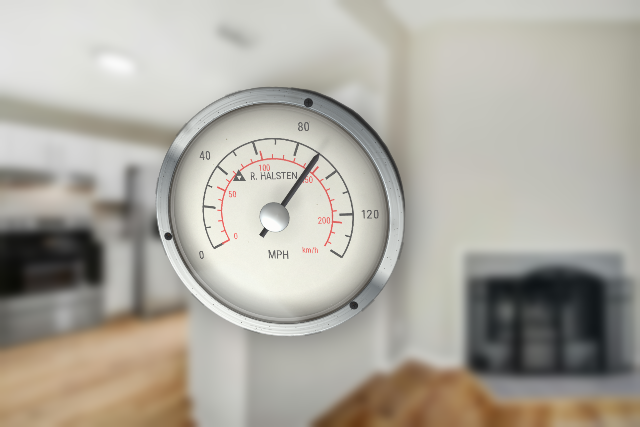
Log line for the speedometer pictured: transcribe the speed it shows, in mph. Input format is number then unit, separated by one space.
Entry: 90 mph
